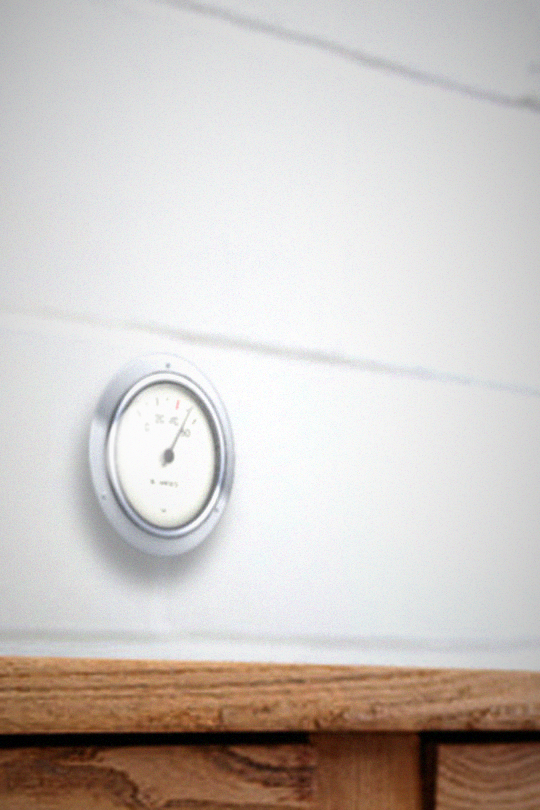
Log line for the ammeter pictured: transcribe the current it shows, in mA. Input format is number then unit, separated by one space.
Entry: 50 mA
